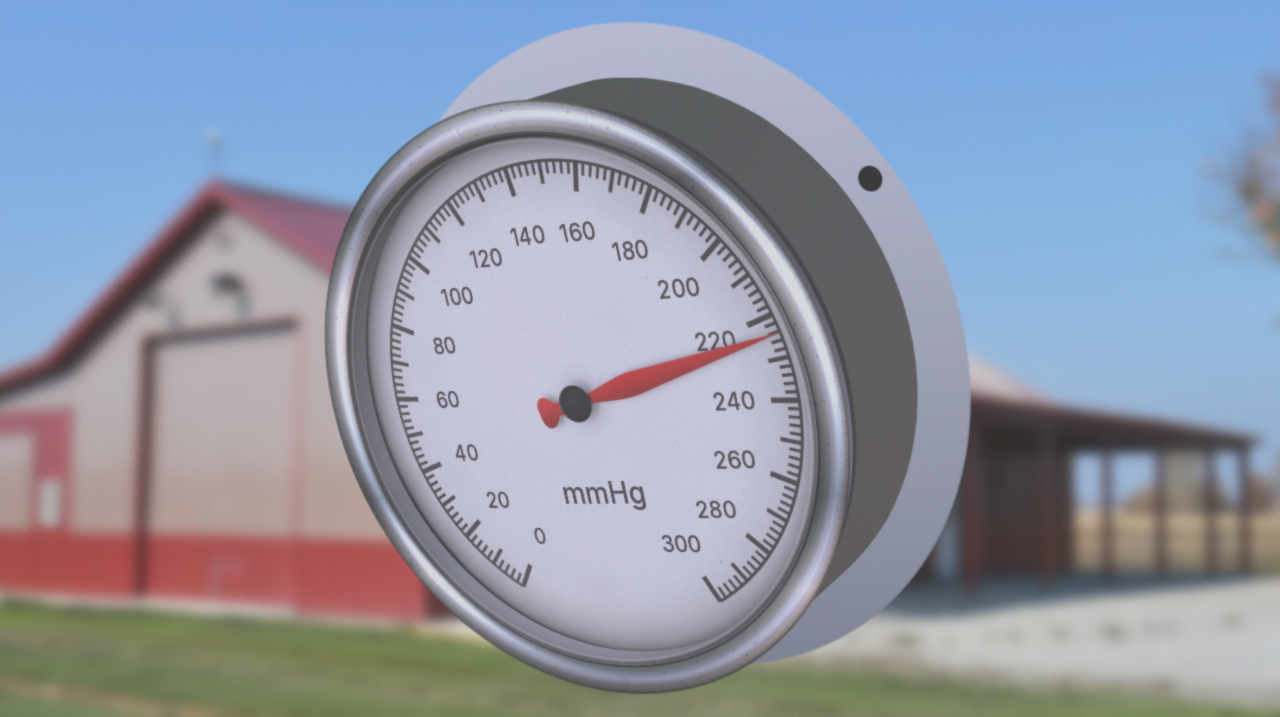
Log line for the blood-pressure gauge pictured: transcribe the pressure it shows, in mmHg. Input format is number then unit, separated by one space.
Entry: 224 mmHg
